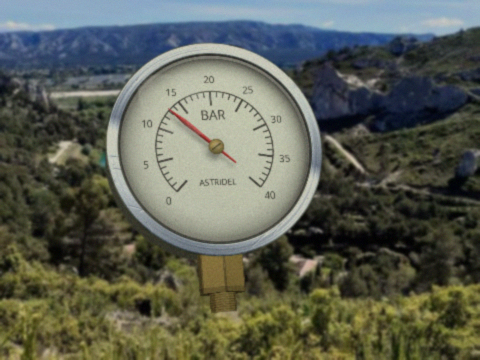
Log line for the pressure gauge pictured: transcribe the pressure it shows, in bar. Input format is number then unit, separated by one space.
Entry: 13 bar
